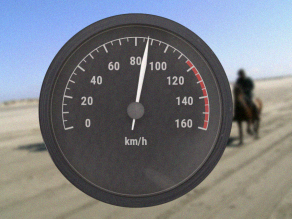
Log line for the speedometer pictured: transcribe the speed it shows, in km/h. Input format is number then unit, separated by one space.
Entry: 87.5 km/h
